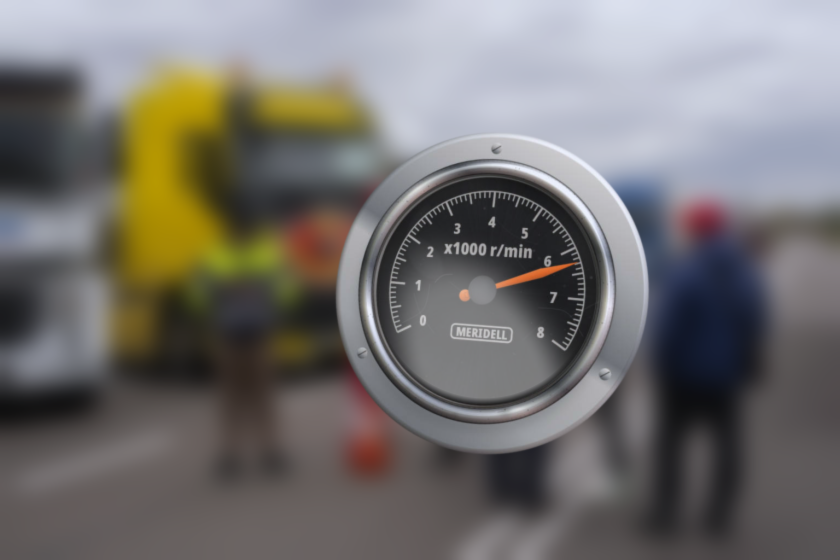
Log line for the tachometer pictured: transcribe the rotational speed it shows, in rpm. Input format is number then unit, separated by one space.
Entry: 6300 rpm
